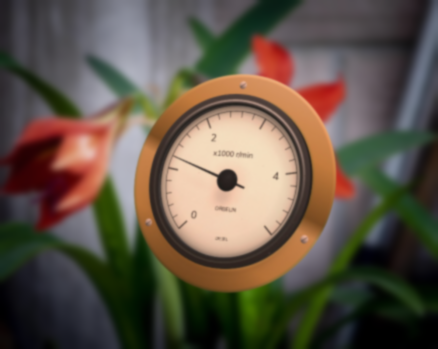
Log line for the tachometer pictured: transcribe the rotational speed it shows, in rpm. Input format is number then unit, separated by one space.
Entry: 1200 rpm
